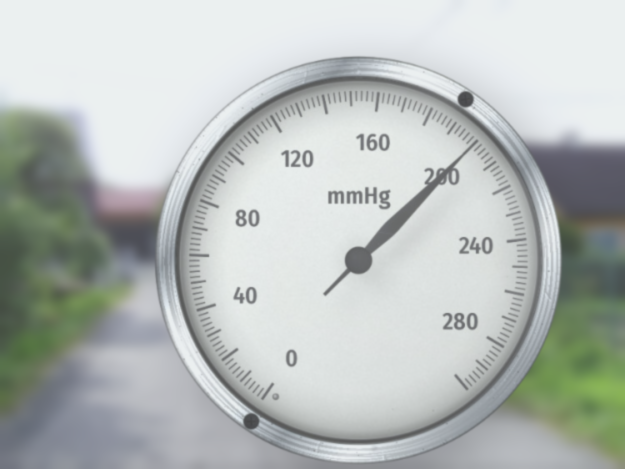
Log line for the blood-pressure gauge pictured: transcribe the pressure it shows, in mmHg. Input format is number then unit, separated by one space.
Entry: 200 mmHg
